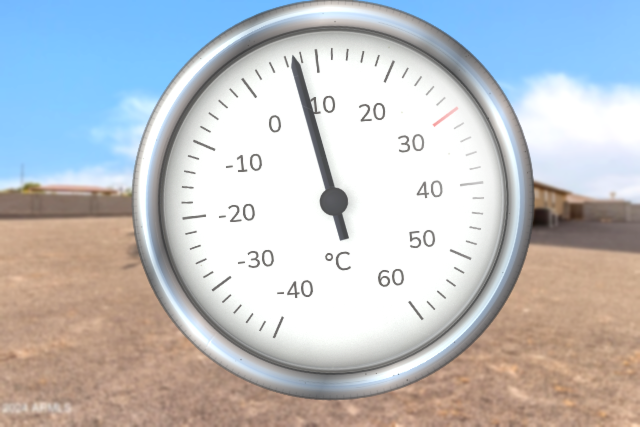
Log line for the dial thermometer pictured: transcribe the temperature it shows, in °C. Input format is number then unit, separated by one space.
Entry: 7 °C
